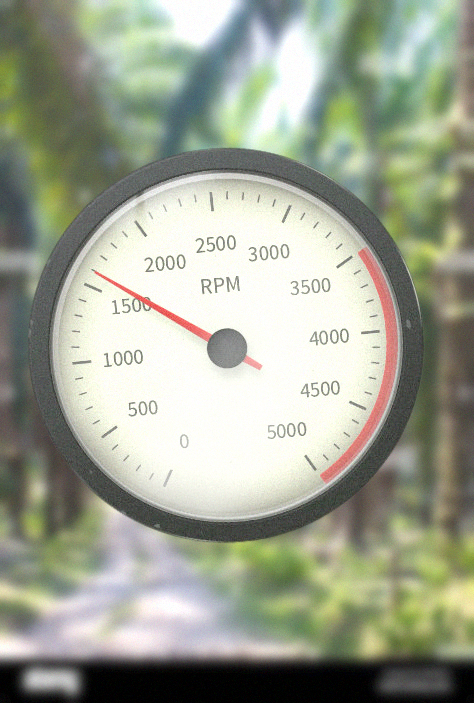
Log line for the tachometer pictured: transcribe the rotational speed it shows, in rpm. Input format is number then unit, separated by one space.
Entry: 1600 rpm
